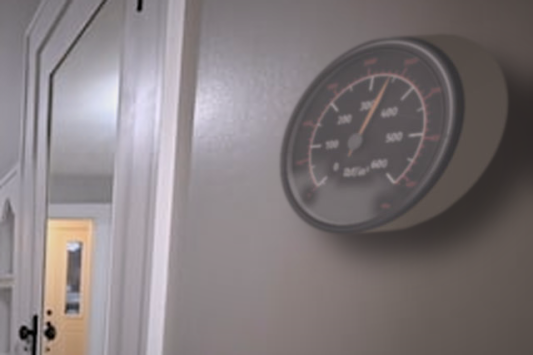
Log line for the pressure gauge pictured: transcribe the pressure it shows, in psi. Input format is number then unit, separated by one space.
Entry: 350 psi
